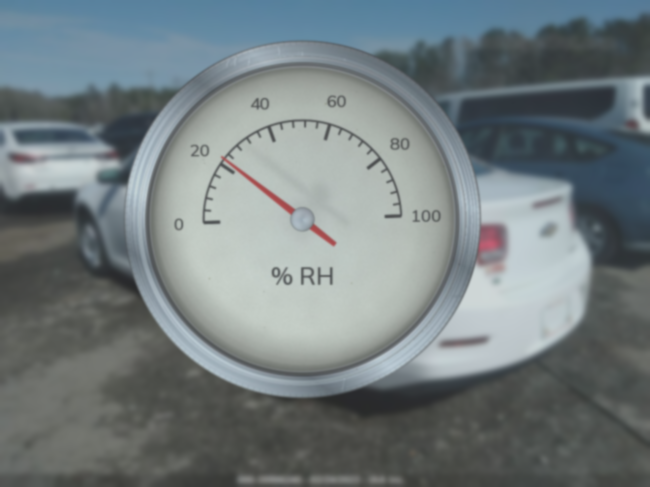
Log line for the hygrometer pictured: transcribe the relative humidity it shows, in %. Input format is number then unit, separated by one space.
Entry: 22 %
